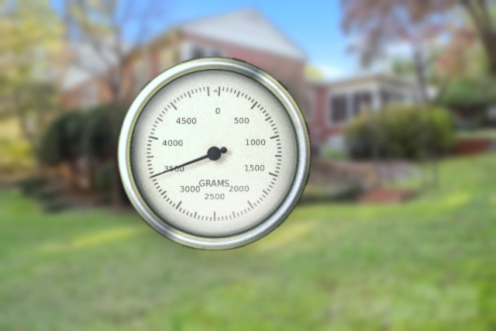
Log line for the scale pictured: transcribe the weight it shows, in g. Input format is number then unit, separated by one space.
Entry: 3500 g
